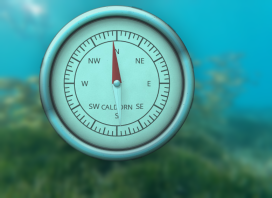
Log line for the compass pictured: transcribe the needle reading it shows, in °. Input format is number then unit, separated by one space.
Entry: 355 °
